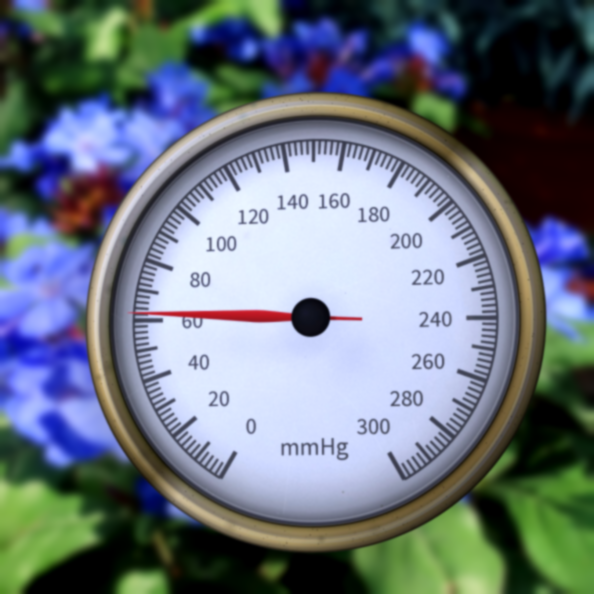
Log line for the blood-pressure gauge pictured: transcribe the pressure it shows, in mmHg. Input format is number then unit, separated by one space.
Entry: 62 mmHg
